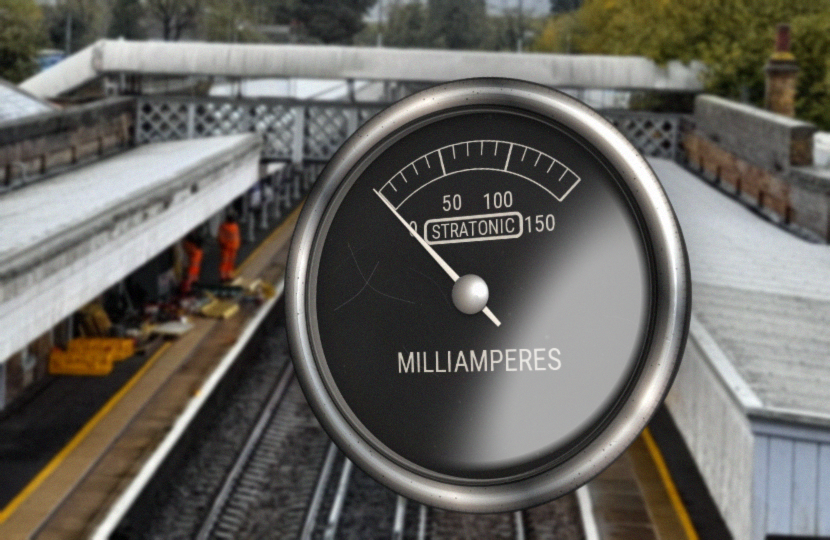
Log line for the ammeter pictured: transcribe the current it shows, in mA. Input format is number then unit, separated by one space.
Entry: 0 mA
